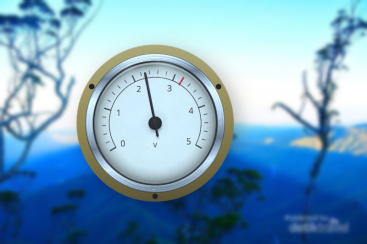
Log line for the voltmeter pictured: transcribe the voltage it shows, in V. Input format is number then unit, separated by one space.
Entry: 2.3 V
